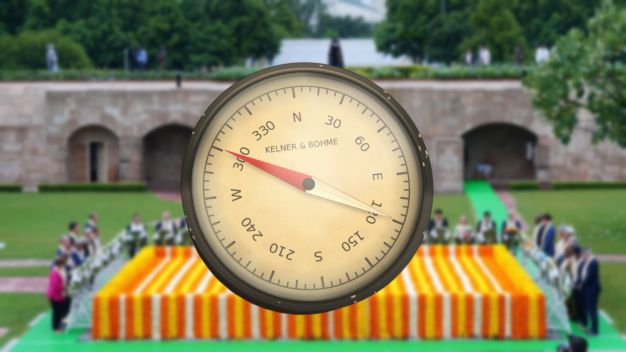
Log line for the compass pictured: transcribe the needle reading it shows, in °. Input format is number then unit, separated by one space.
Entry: 300 °
